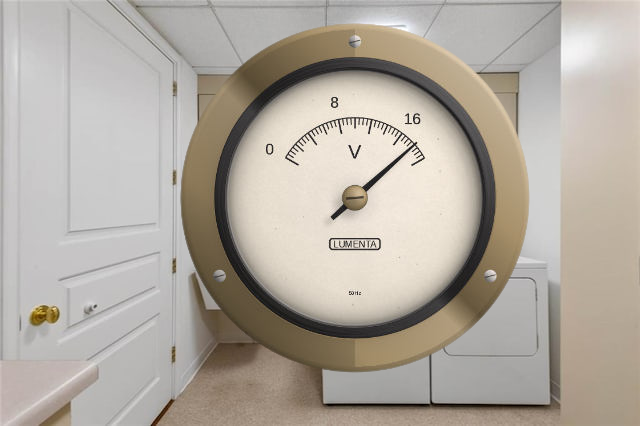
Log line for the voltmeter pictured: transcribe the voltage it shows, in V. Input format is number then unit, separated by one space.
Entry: 18 V
